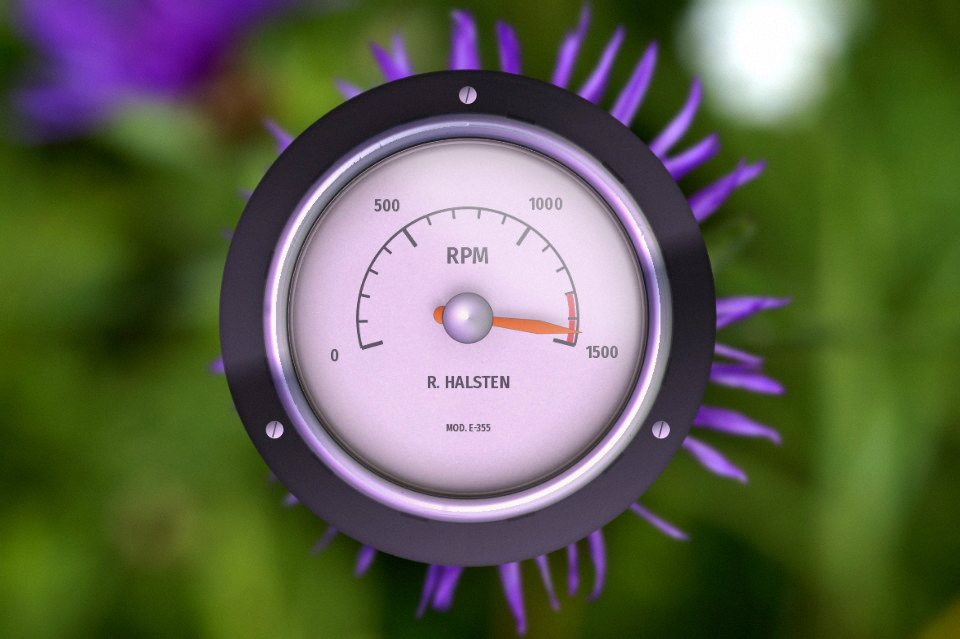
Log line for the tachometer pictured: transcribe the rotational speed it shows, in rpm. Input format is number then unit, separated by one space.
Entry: 1450 rpm
